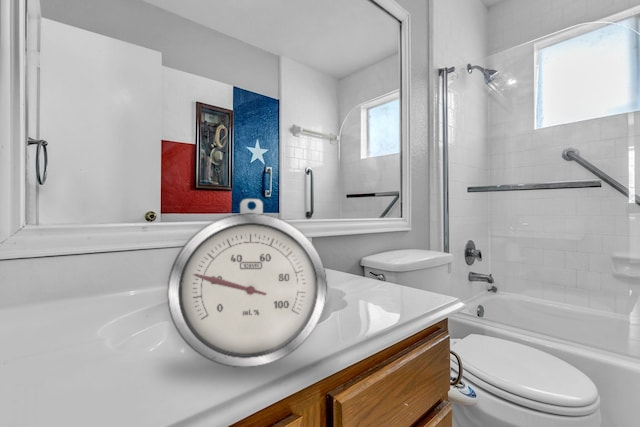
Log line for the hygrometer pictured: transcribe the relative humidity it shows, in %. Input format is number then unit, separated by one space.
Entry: 20 %
